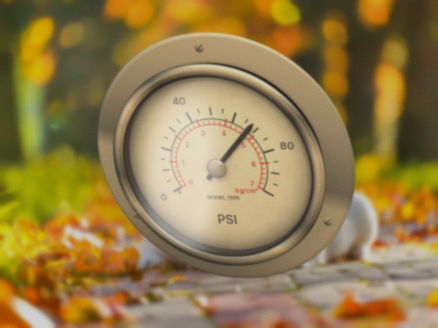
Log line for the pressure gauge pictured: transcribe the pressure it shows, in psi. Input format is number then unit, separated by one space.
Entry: 67.5 psi
